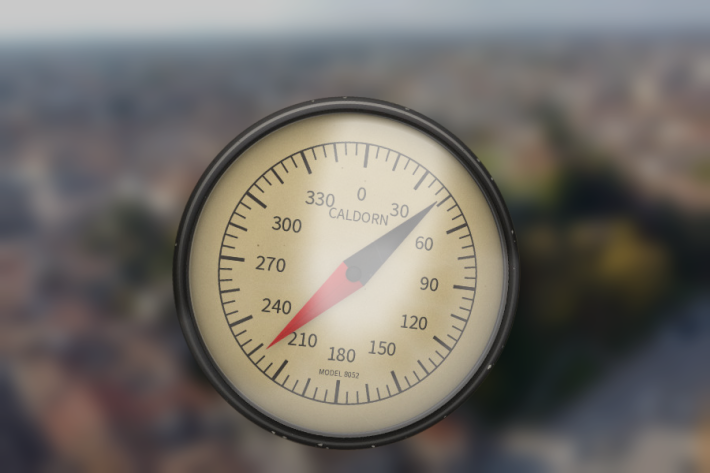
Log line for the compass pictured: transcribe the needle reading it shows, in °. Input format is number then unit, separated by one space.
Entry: 222.5 °
